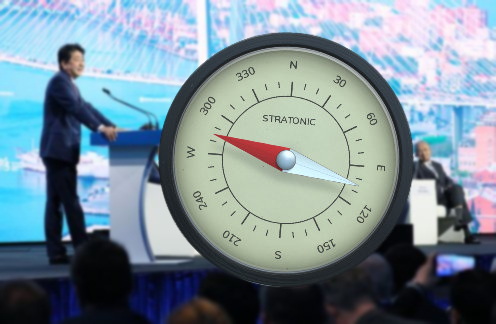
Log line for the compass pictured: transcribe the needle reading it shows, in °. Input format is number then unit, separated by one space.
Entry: 285 °
